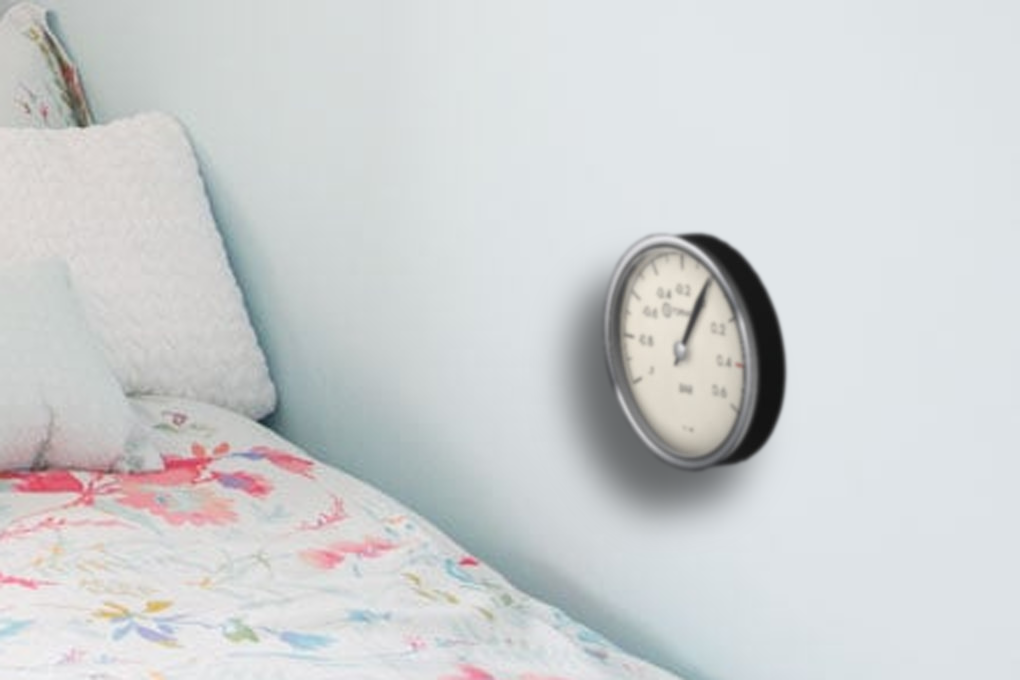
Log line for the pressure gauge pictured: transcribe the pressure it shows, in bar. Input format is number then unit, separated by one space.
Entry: 0 bar
